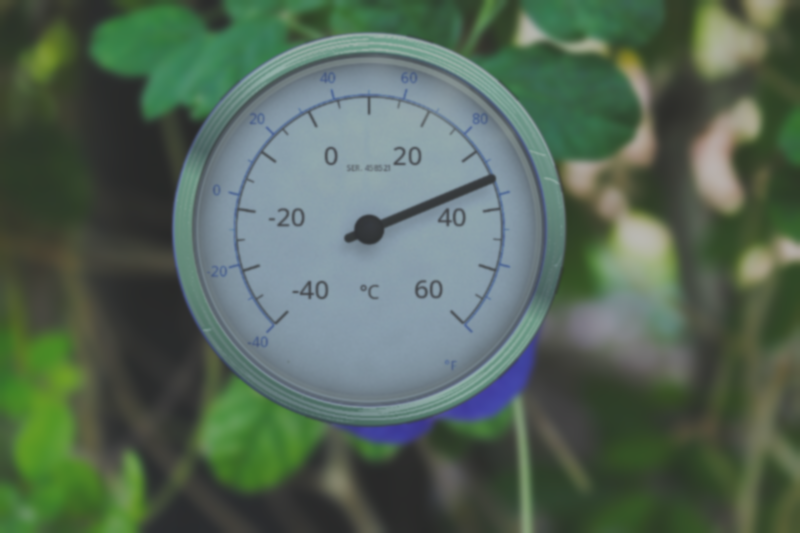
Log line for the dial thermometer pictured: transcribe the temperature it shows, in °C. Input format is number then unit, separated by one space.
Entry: 35 °C
